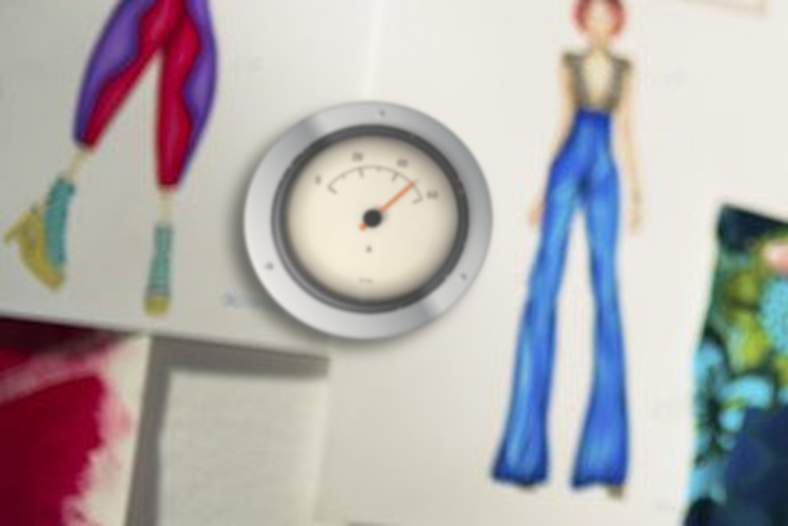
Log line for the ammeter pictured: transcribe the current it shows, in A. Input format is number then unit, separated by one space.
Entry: 50 A
